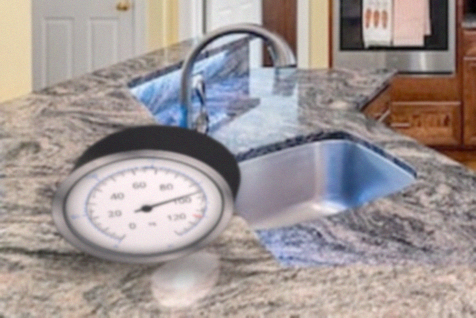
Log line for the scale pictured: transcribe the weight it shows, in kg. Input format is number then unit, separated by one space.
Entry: 95 kg
